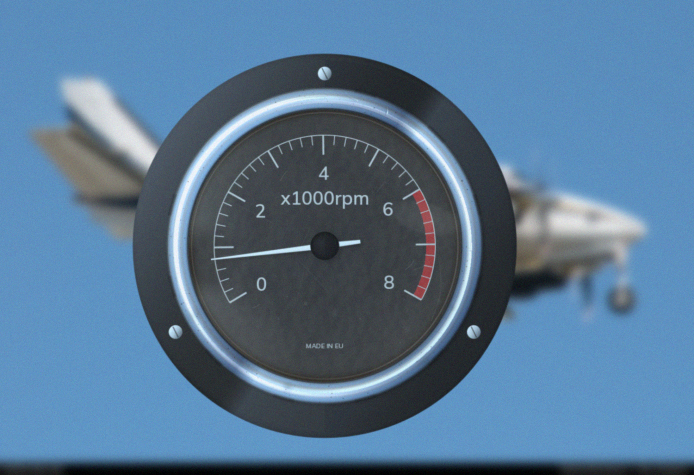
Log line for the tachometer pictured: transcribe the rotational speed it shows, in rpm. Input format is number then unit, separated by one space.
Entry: 800 rpm
